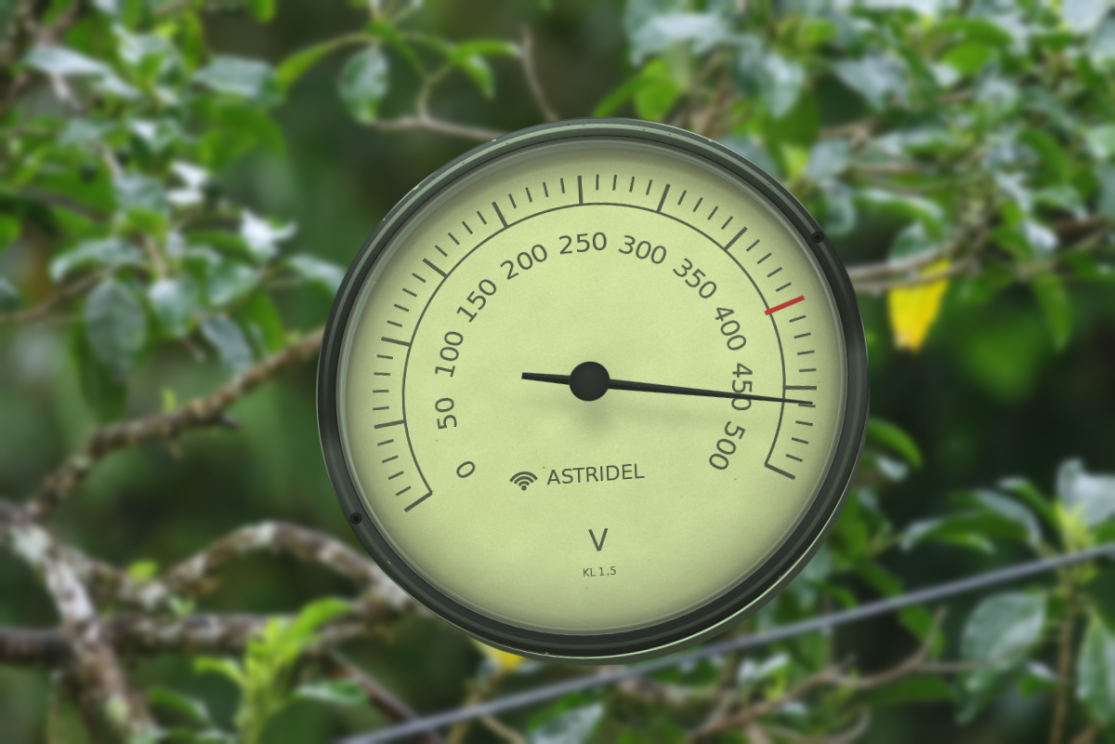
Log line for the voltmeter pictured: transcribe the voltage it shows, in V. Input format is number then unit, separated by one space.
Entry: 460 V
